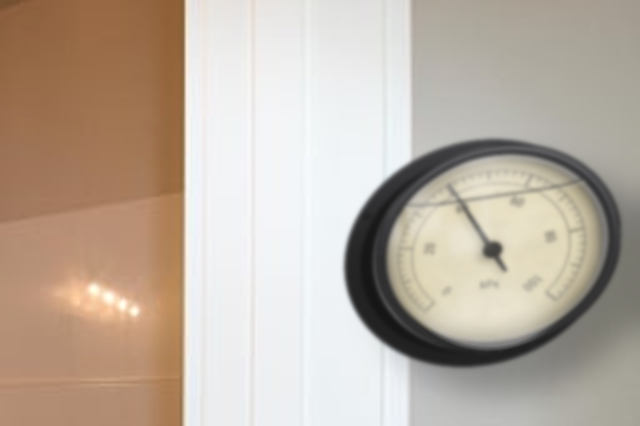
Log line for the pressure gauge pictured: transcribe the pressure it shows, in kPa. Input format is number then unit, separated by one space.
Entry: 40 kPa
